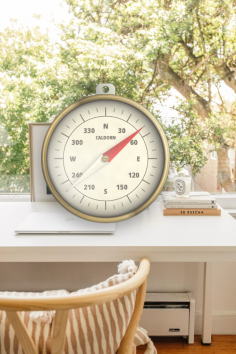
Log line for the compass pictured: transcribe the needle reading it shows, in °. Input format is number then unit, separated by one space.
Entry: 50 °
